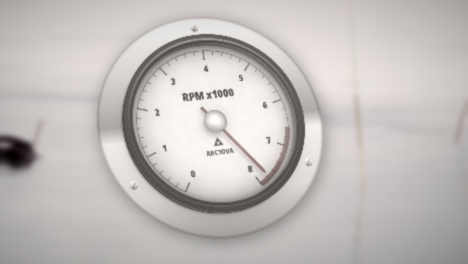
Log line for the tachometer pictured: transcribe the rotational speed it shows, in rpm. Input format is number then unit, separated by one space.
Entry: 7800 rpm
